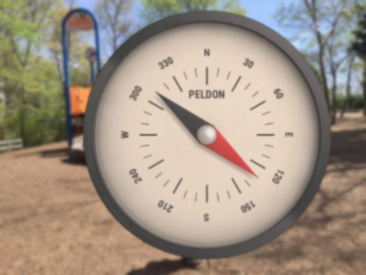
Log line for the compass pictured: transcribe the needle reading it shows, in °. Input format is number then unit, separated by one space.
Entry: 130 °
